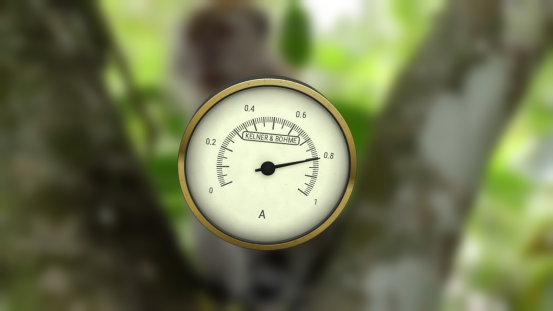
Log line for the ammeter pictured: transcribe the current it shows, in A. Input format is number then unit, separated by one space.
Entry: 0.8 A
